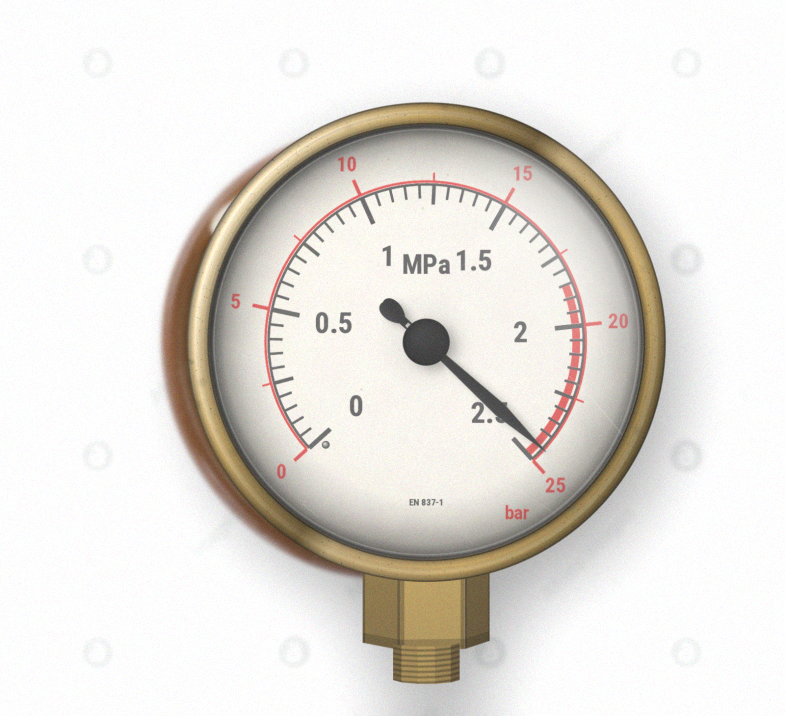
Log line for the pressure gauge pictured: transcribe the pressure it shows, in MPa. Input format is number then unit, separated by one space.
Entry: 2.45 MPa
